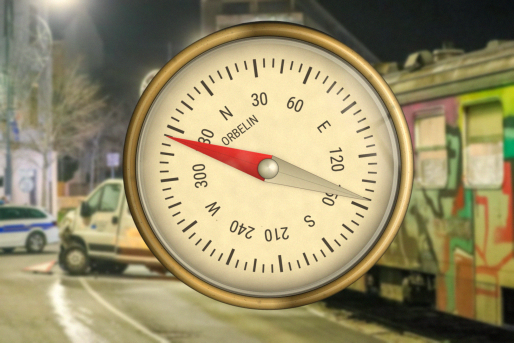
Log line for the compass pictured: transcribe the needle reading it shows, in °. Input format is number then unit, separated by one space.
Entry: 325 °
